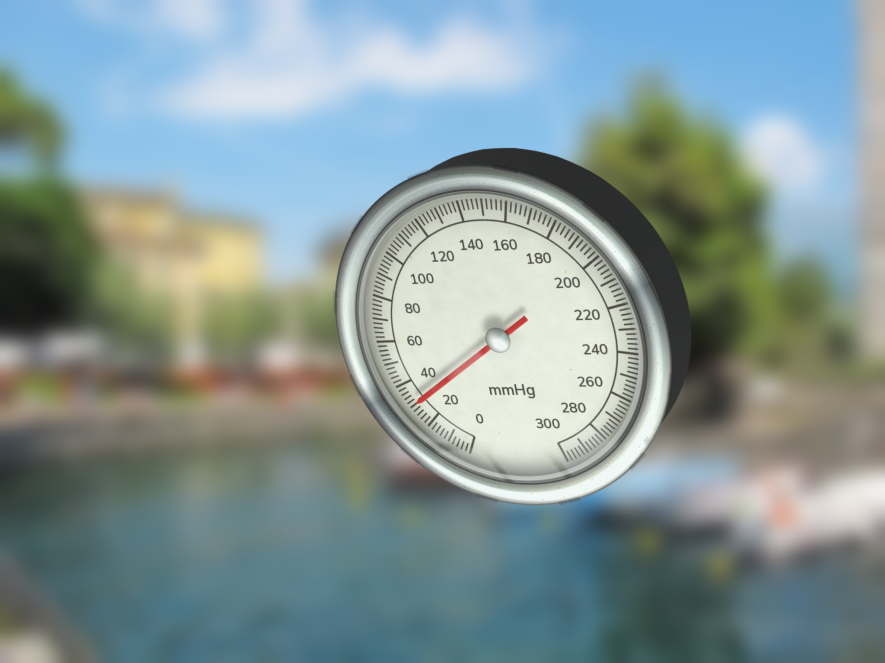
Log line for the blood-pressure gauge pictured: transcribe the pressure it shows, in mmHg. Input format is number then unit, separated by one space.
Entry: 30 mmHg
